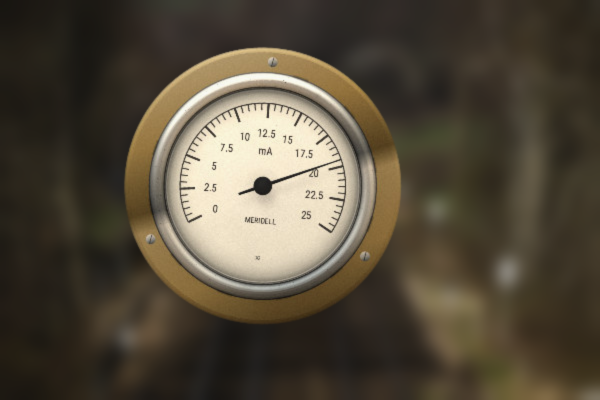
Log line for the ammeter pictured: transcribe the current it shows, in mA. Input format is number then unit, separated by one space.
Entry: 19.5 mA
